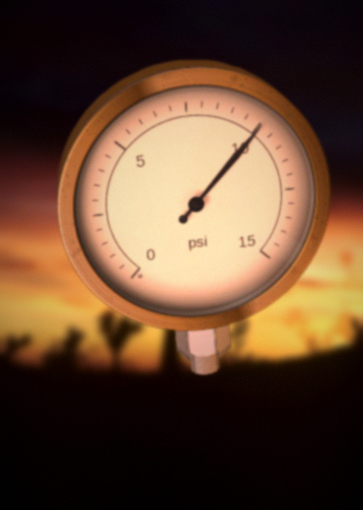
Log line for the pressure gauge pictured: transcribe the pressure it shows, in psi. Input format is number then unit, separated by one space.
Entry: 10 psi
